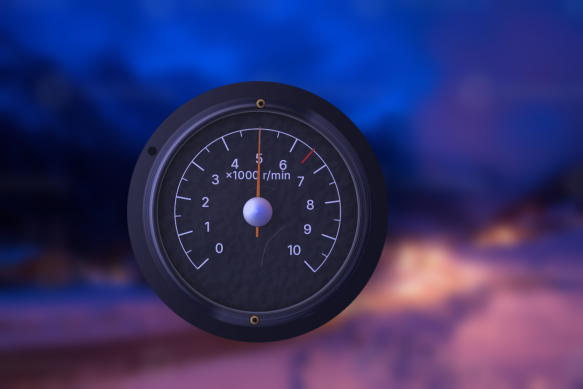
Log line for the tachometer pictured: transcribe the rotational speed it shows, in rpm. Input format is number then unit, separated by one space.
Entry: 5000 rpm
